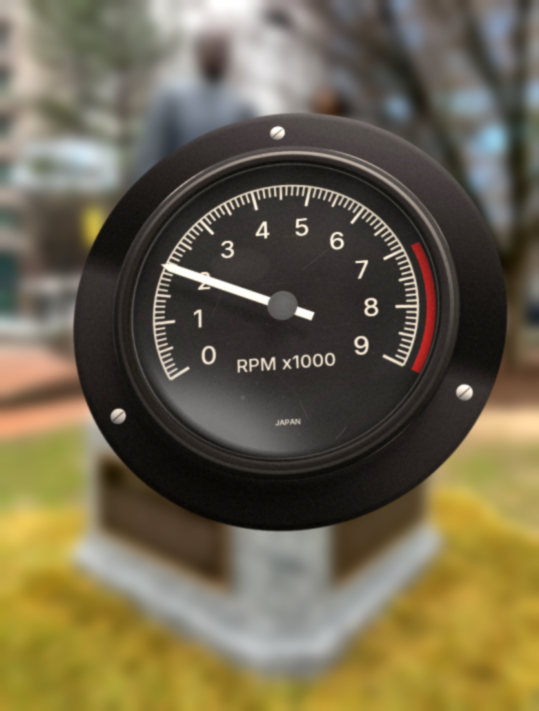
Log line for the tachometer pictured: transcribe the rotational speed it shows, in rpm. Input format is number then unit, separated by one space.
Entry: 2000 rpm
